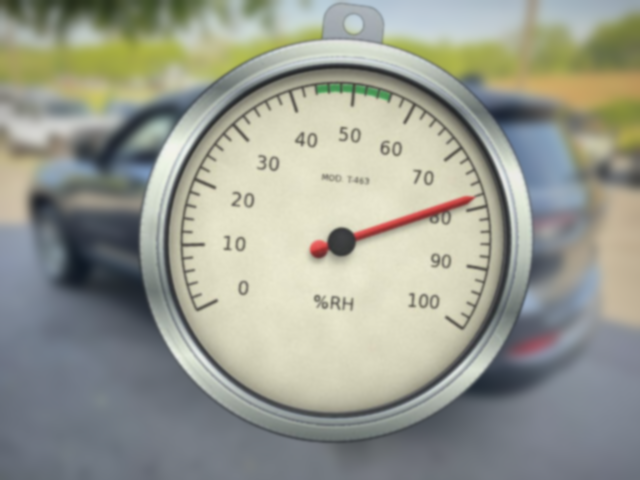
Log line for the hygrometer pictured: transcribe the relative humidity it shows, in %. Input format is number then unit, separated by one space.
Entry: 78 %
